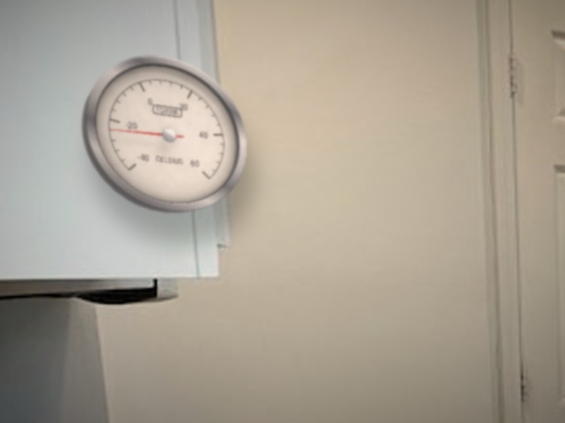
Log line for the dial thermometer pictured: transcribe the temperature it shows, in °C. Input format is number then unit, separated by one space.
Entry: -24 °C
